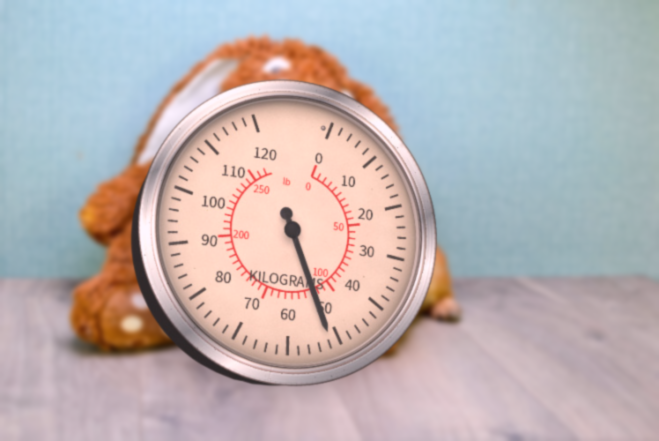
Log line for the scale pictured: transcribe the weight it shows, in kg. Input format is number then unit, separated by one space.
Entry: 52 kg
